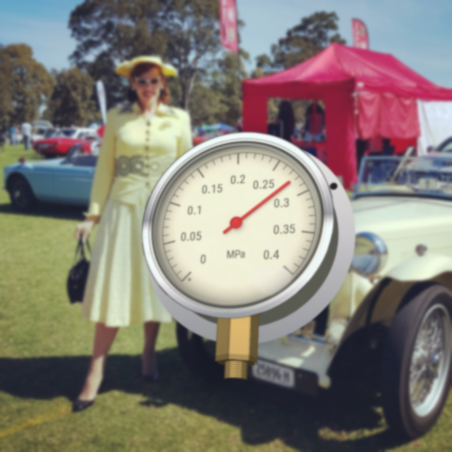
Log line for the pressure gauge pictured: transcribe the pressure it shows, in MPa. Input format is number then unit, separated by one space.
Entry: 0.28 MPa
